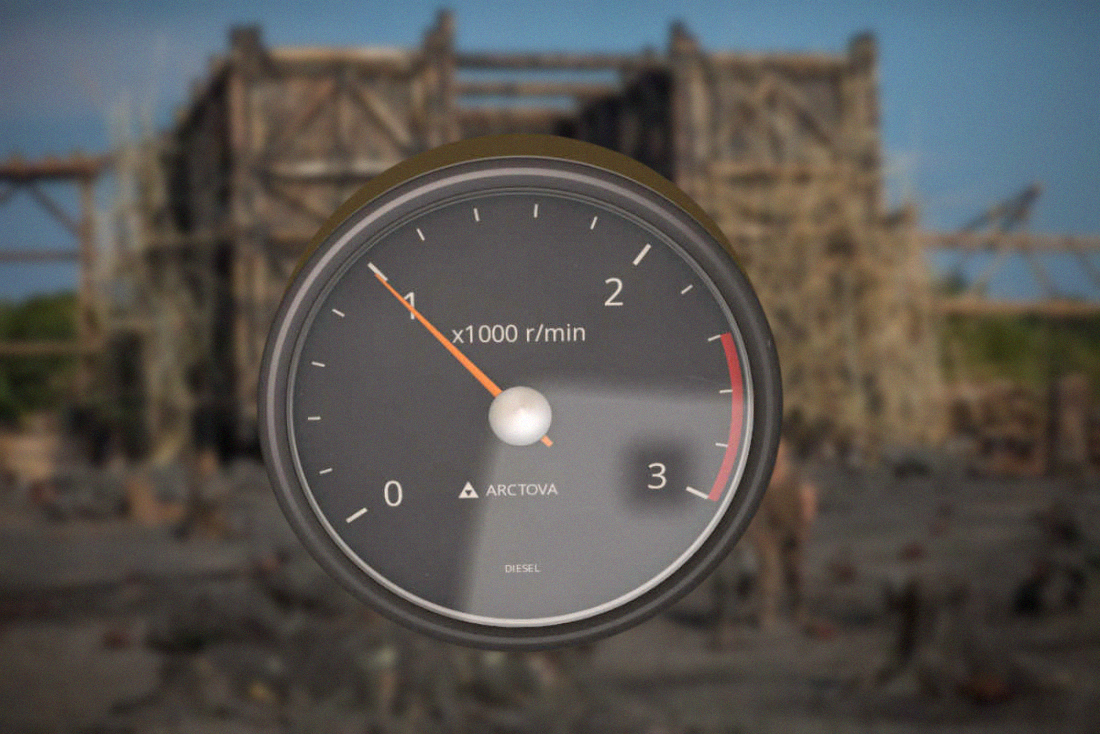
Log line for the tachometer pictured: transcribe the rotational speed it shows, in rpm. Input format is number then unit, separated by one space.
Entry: 1000 rpm
